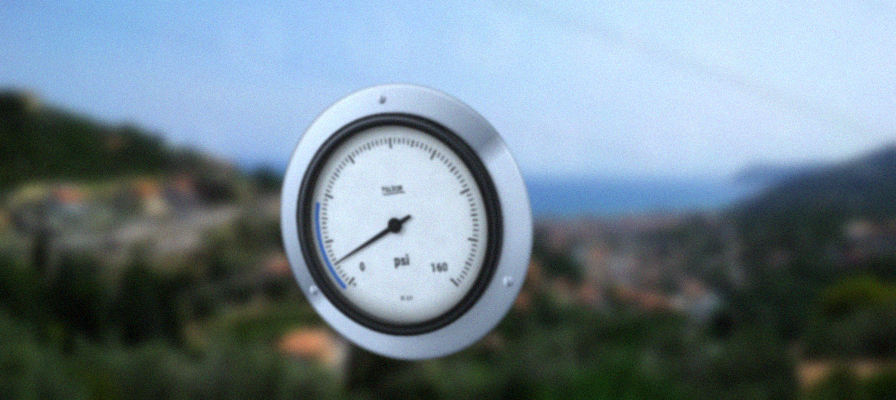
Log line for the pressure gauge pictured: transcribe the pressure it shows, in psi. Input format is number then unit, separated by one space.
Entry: 10 psi
